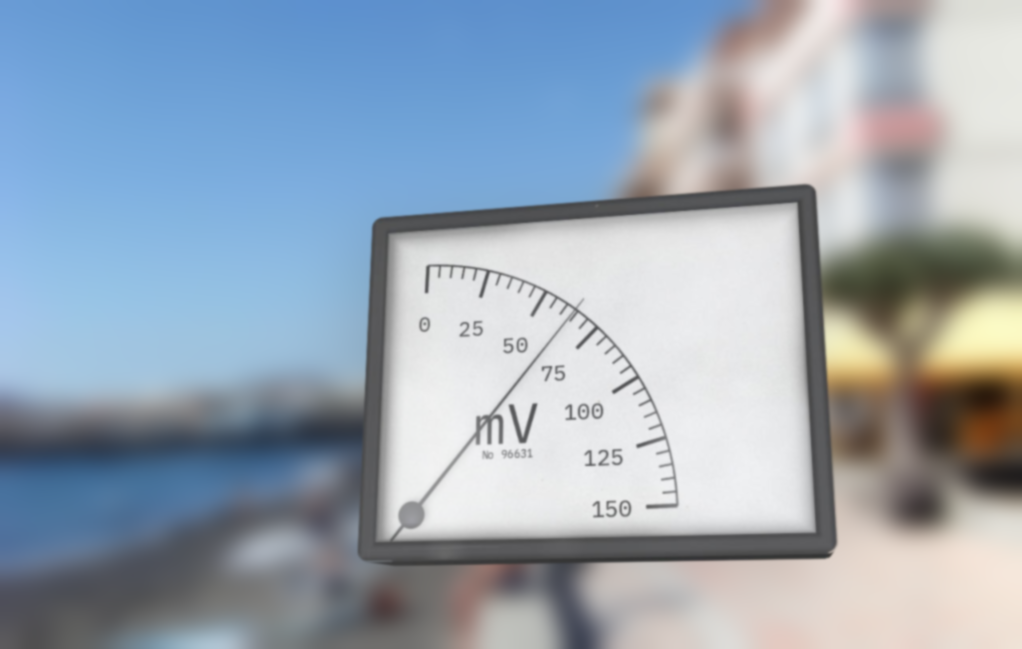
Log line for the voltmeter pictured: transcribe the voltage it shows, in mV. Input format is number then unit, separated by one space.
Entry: 65 mV
